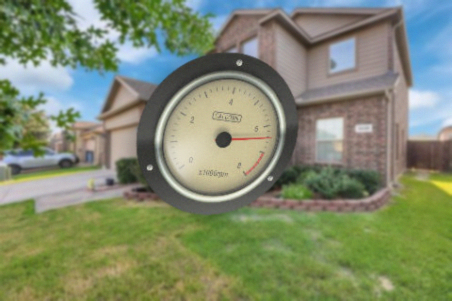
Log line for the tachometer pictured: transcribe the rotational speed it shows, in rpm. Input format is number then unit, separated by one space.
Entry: 6400 rpm
